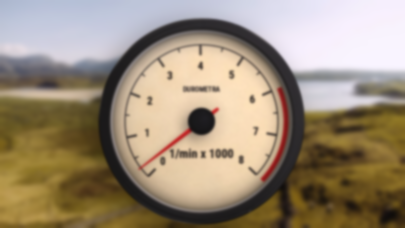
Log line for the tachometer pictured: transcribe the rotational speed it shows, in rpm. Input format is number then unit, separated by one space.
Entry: 250 rpm
